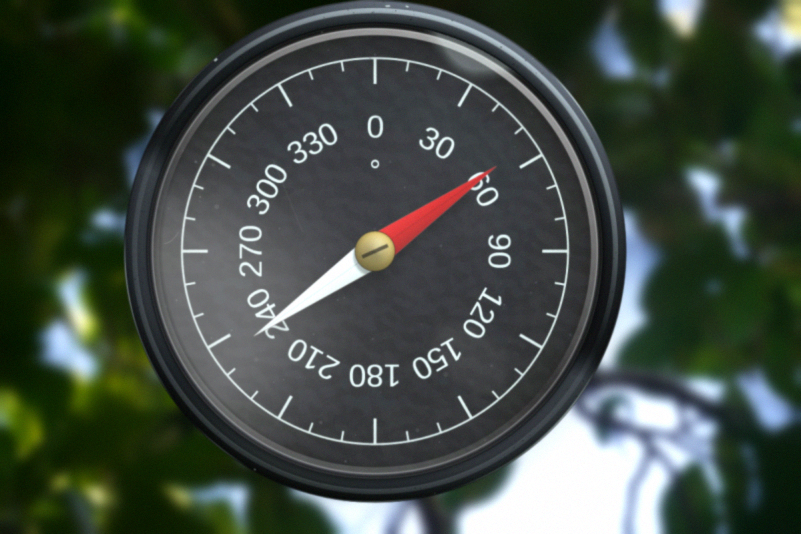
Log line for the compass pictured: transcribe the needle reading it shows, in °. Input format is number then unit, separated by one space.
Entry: 55 °
